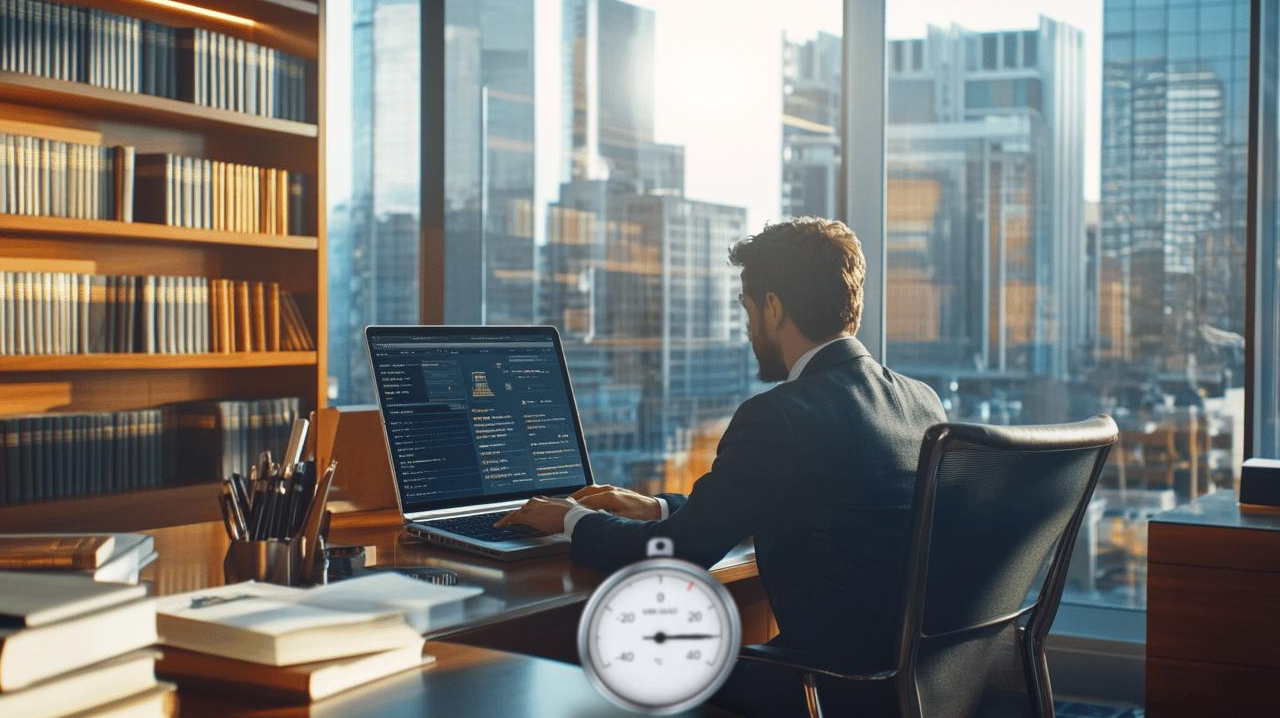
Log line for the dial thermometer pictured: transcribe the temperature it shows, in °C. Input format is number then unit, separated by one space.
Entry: 30 °C
